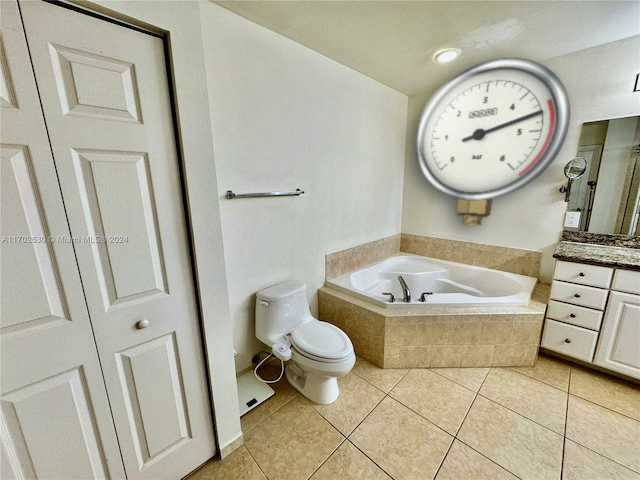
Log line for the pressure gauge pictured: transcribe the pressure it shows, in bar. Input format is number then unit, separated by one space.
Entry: 4.6 bar
